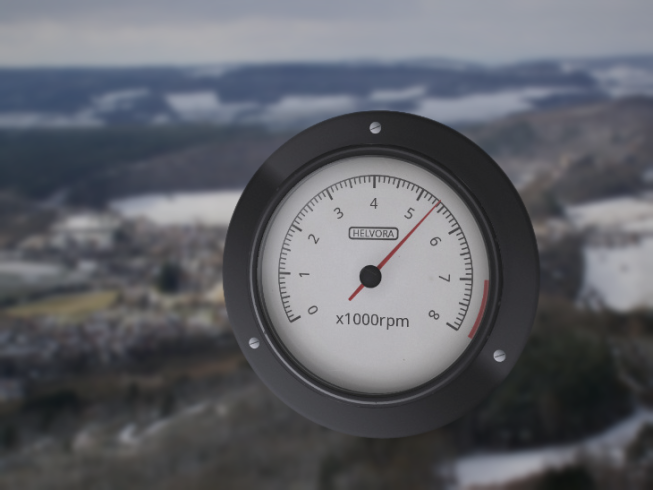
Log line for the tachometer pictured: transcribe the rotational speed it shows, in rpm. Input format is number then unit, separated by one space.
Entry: 5400 rpm
